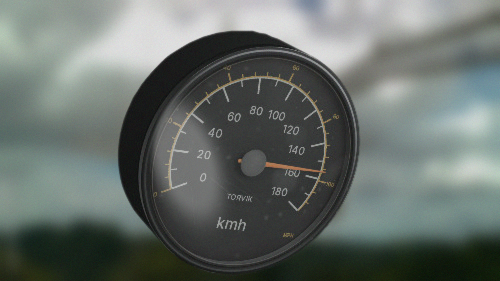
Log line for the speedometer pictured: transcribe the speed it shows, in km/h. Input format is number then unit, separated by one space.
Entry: 155 km/h
